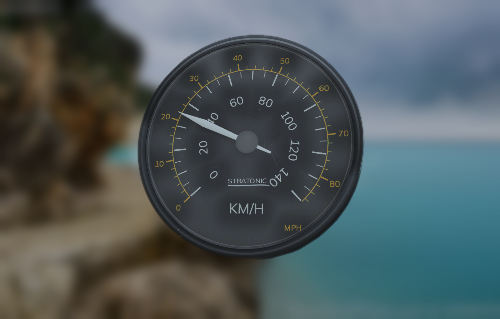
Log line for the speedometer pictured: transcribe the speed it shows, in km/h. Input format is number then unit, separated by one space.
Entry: 35 km/h
